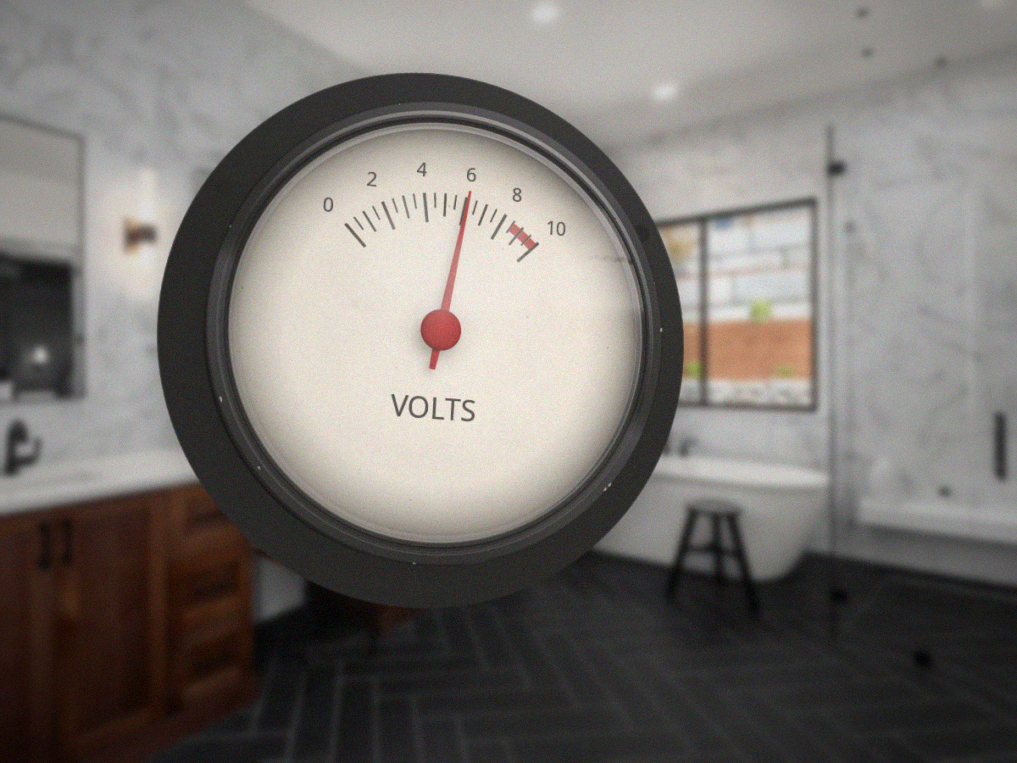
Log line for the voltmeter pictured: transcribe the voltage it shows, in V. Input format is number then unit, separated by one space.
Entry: 6 V
